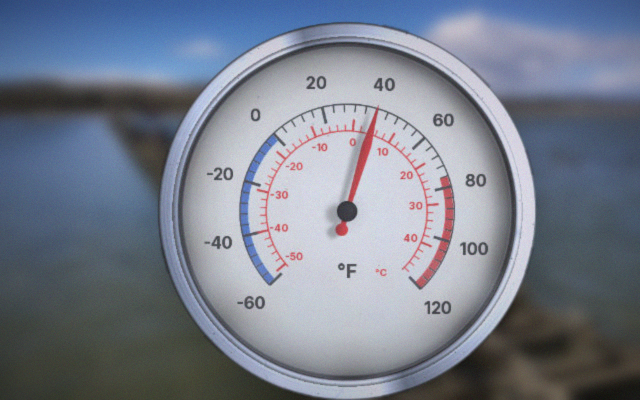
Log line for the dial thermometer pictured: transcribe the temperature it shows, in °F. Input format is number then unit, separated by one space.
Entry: 40 °F
